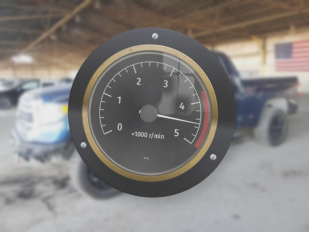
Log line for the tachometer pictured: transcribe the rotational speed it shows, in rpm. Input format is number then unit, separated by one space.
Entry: 4500 rpm
